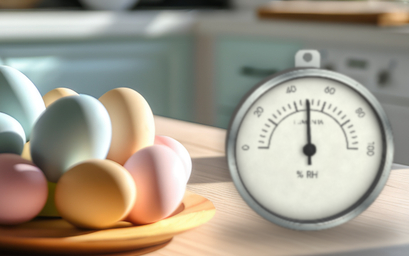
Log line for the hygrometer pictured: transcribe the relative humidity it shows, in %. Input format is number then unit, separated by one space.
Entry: 48 %
